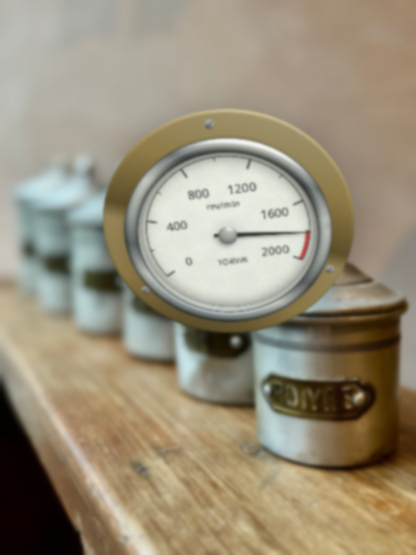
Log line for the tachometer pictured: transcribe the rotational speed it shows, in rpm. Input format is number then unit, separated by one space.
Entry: 1800 rpm
